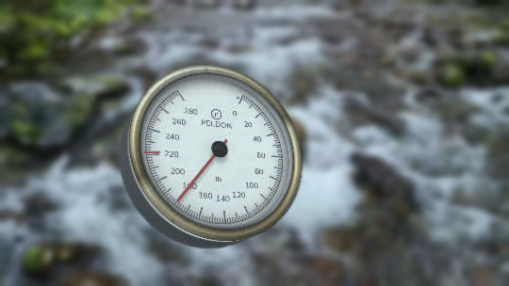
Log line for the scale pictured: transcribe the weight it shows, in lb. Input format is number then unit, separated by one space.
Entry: 180 lb
